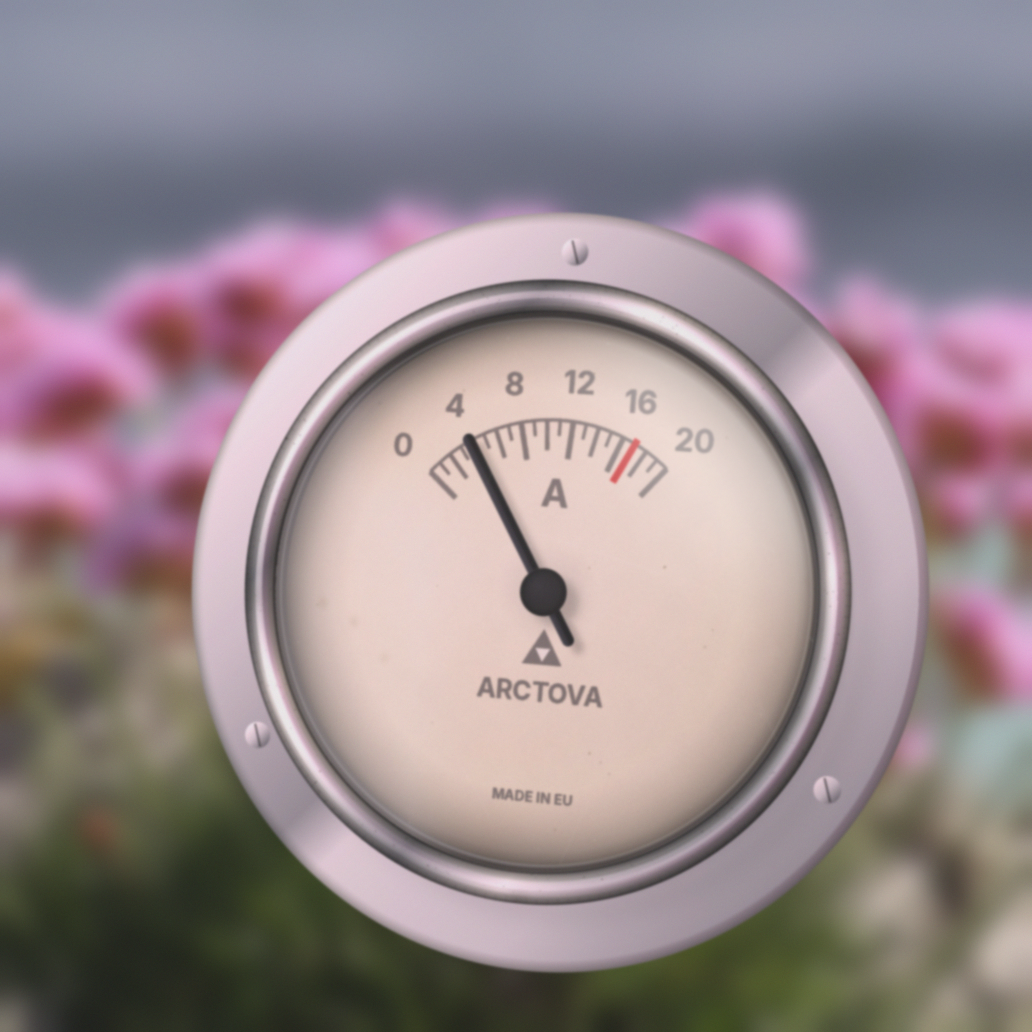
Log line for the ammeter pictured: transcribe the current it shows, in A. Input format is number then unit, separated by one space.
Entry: 4 A
